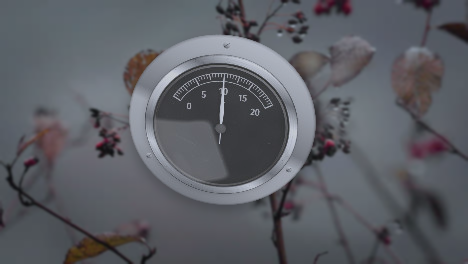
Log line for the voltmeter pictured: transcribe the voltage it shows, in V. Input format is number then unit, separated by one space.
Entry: 10 V
